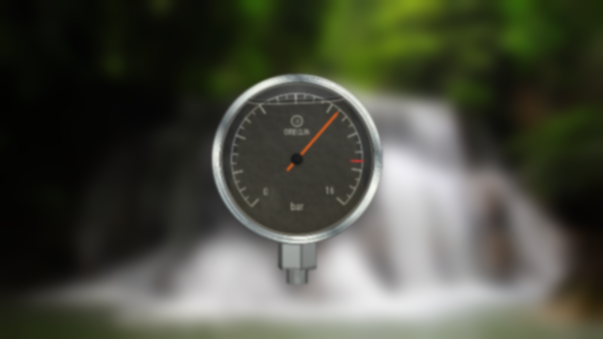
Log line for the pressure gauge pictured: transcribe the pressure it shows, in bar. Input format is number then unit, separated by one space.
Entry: 10.5 bar
